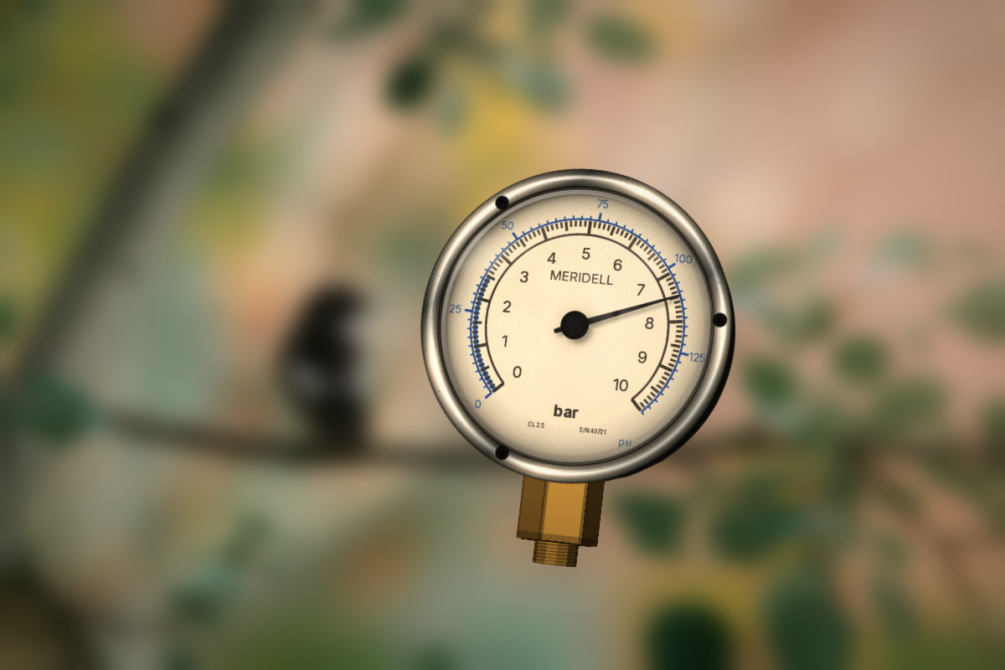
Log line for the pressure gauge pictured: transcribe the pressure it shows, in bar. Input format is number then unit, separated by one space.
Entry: 7.5 bar
